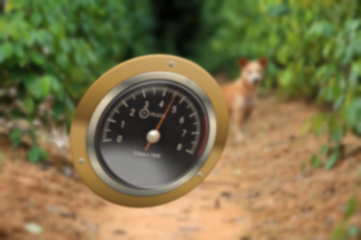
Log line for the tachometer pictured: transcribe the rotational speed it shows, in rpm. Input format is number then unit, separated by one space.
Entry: 4500 rpm
